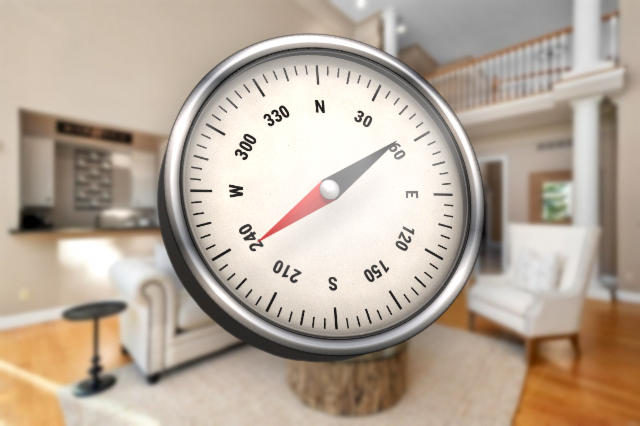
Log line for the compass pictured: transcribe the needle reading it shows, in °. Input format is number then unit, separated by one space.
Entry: 235 °
